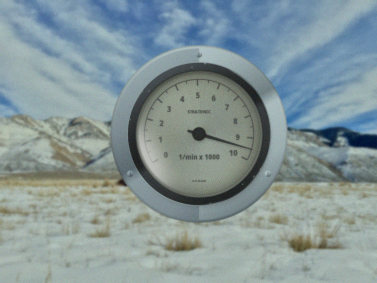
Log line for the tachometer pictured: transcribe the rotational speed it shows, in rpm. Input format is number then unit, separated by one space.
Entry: 9500 rpm
